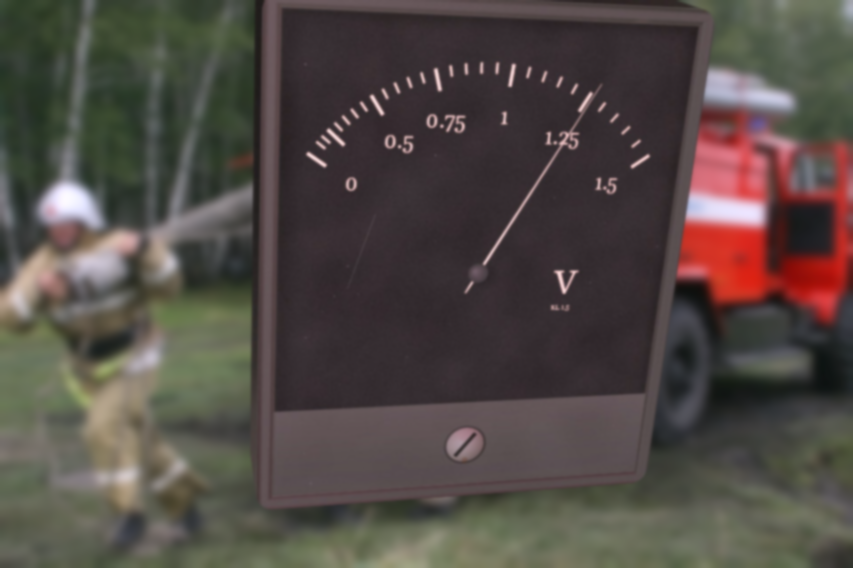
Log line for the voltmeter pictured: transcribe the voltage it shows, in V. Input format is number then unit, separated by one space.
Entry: 1.25 V
